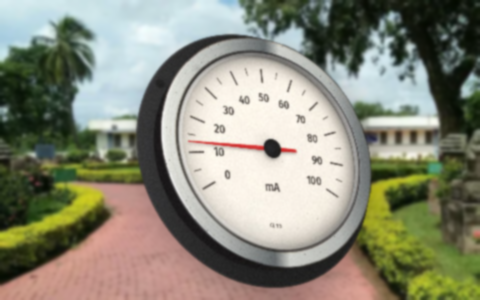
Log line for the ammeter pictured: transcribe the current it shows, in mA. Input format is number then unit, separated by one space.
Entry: 12.5 mA
